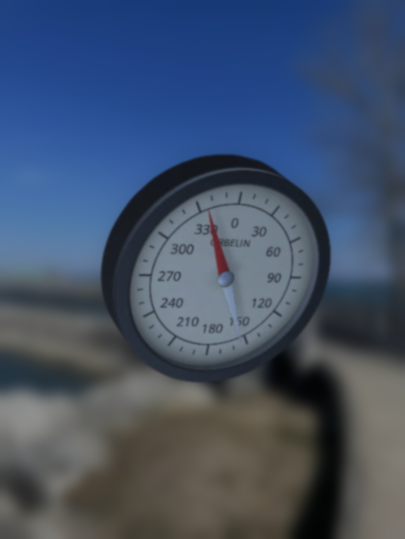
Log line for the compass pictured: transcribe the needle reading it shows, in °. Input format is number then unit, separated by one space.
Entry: 335 °
